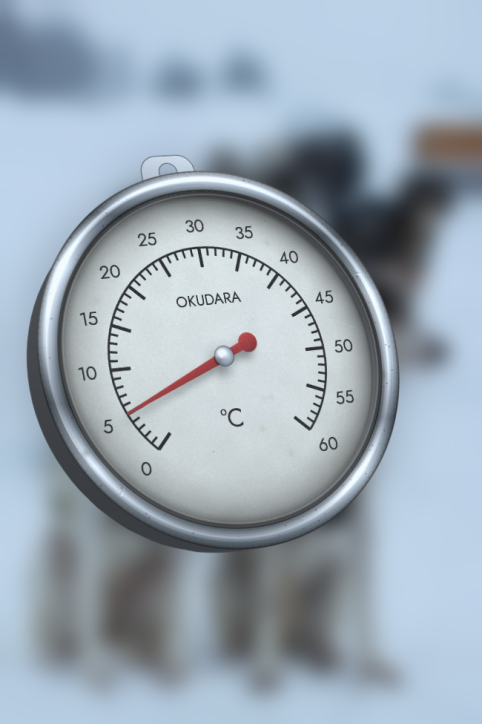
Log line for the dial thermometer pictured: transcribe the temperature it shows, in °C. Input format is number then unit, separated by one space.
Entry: 5 °C
